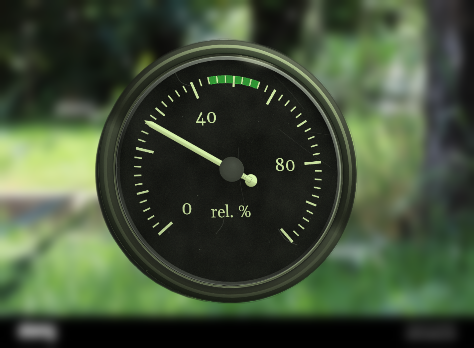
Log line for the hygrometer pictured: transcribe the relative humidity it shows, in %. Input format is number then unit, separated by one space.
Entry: 26 %
